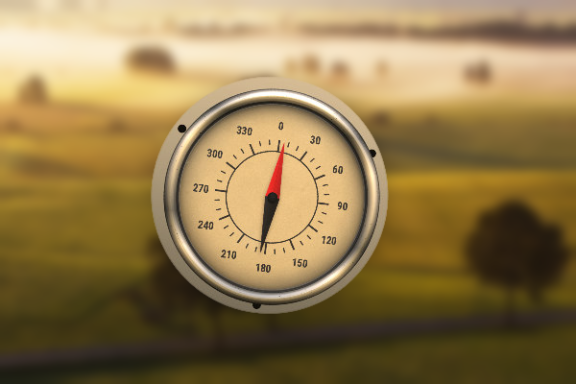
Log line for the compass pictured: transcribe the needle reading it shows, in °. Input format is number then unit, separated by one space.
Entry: 5 °
